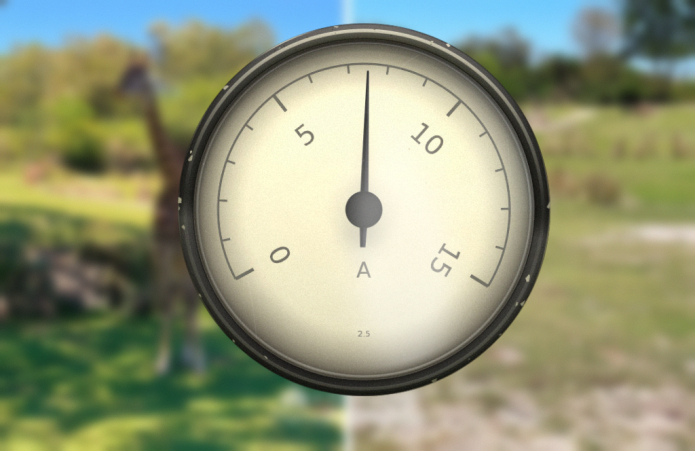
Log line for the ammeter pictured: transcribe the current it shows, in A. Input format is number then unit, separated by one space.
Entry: 7.5 A
